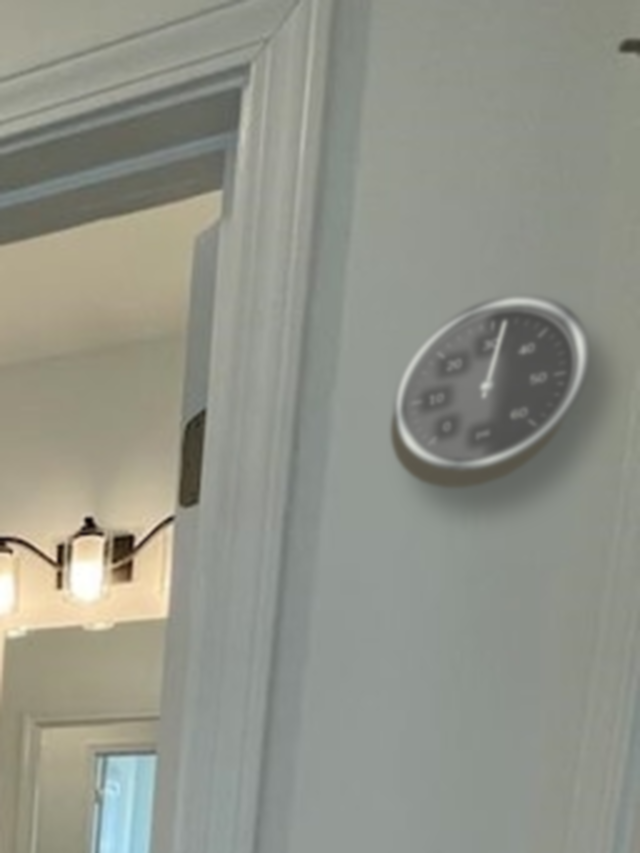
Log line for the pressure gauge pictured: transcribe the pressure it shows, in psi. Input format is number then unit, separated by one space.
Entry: 32 psi
